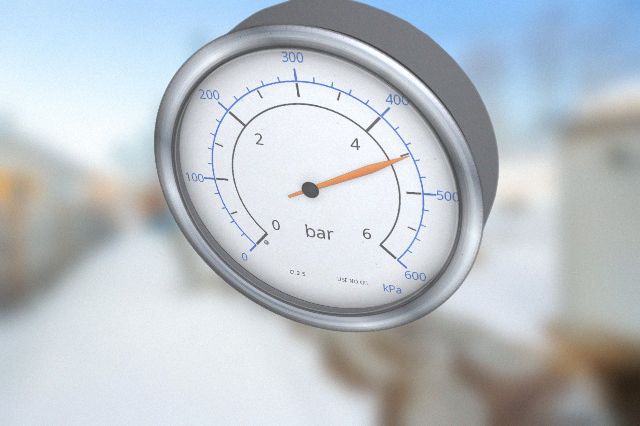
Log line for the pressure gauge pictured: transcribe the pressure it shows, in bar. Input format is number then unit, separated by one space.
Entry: 4.5 bar
